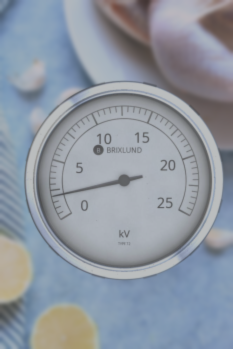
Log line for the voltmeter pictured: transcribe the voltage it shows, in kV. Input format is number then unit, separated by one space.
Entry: 2 kV
